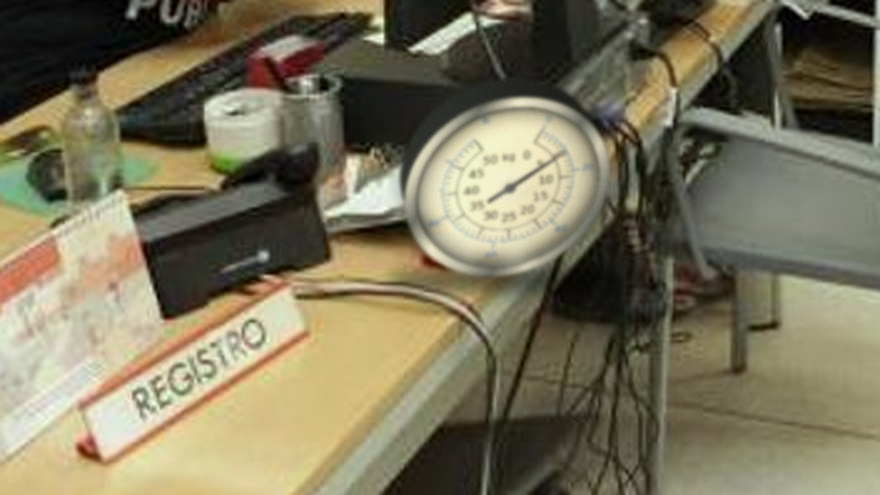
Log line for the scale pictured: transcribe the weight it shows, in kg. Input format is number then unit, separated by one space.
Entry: 5 kg
